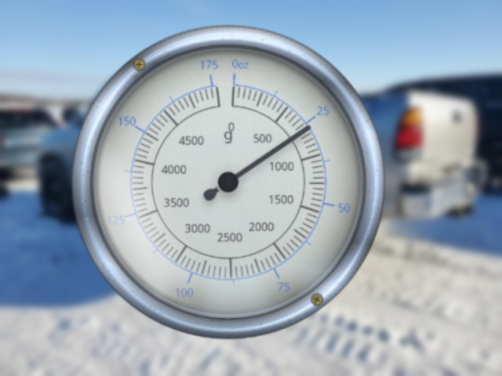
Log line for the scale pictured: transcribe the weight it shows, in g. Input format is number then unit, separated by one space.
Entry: 750 g
